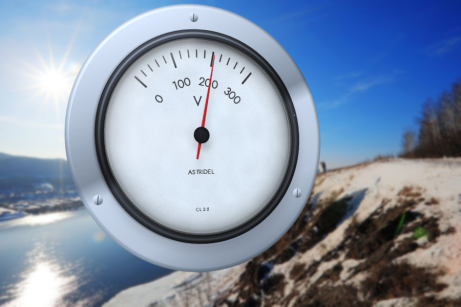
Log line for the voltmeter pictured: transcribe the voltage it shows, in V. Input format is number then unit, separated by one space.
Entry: 200 V
